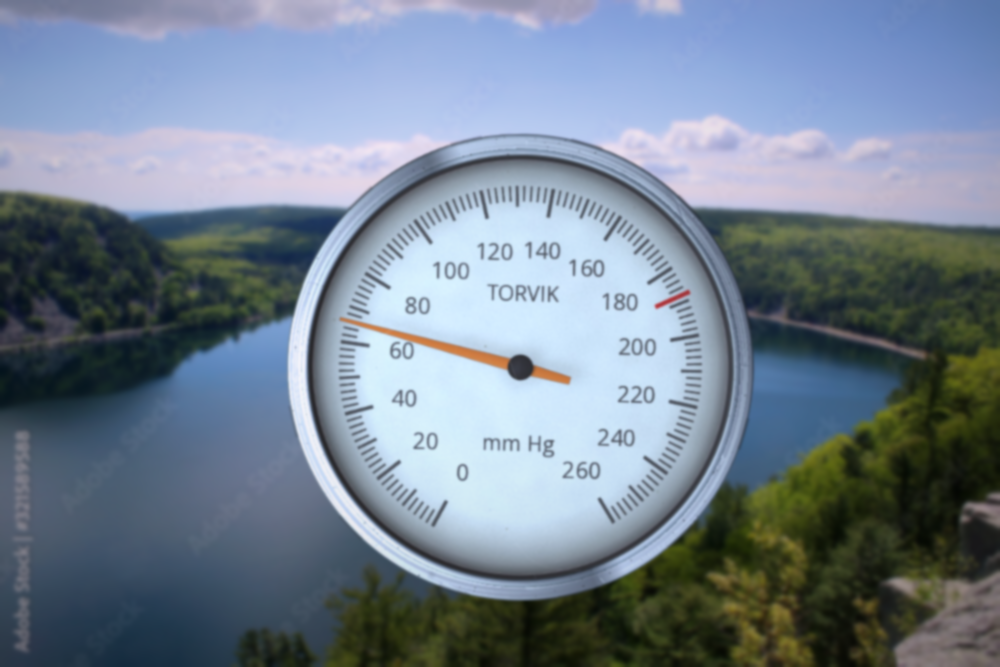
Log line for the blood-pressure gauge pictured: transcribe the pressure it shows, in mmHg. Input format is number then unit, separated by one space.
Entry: 66 mmHg
